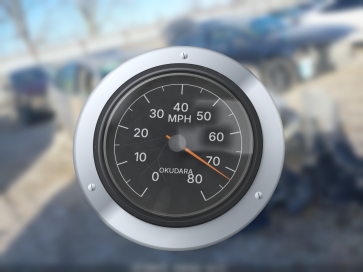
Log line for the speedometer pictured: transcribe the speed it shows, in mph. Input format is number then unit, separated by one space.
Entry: 72.5 mph
